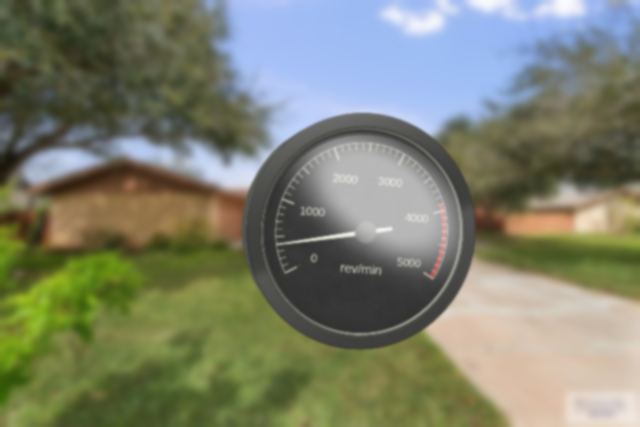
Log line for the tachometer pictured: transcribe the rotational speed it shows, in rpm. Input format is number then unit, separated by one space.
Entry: 400 rpm
